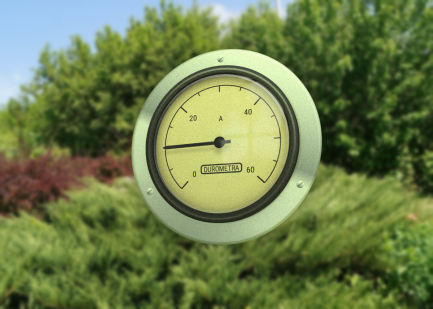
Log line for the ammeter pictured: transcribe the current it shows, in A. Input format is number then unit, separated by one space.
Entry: 10 A
